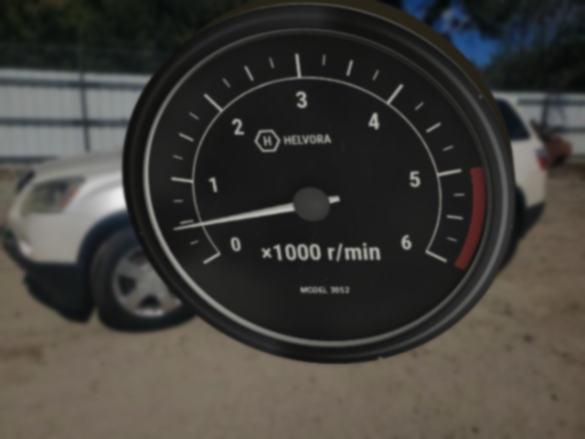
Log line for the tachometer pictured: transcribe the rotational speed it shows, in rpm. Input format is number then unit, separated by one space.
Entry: 500 rpm
